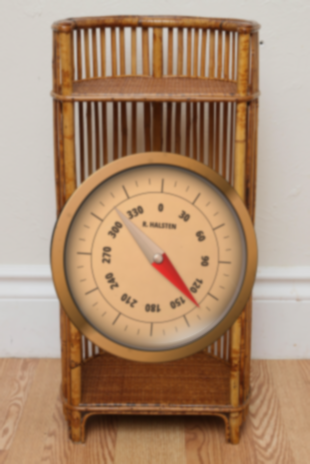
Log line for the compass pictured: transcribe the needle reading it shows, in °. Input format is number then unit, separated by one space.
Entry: 135 °
